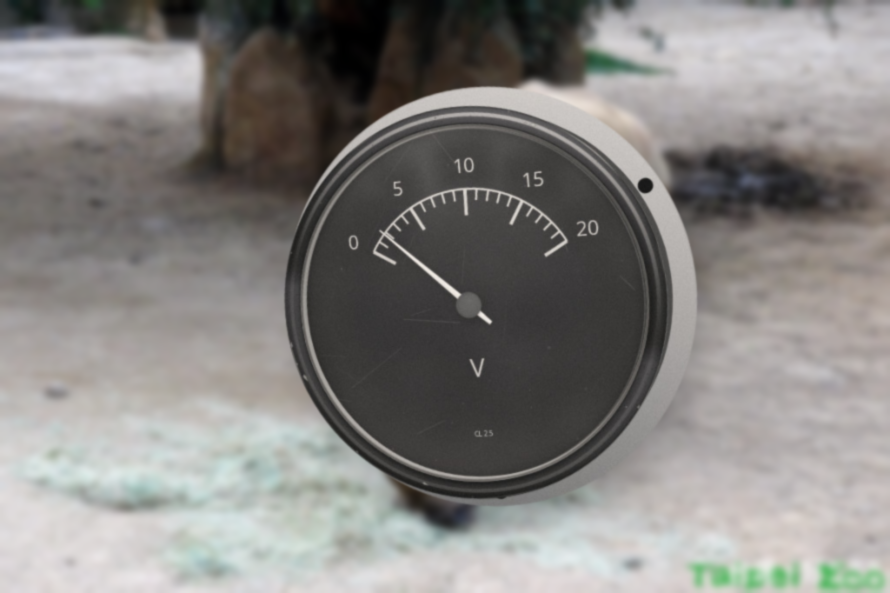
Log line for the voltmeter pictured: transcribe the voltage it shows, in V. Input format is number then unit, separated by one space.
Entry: 2 V
